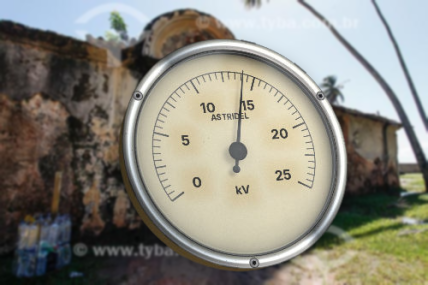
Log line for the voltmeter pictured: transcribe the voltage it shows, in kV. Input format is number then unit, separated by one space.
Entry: 14 kV
